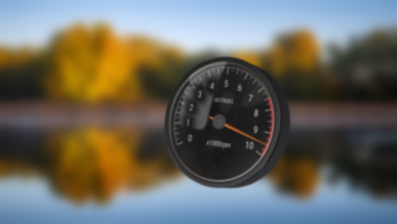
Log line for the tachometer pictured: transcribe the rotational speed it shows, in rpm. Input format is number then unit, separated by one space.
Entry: 9500 rpm
